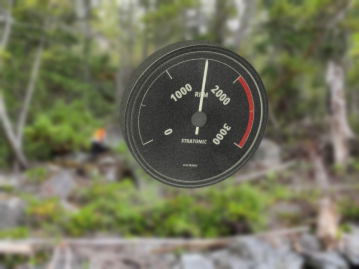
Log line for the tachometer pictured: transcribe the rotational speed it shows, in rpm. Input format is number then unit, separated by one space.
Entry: 1500 rpm
